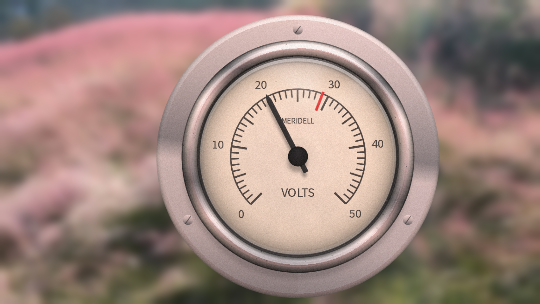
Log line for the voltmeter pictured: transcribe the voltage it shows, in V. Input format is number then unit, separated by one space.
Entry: 20 V
